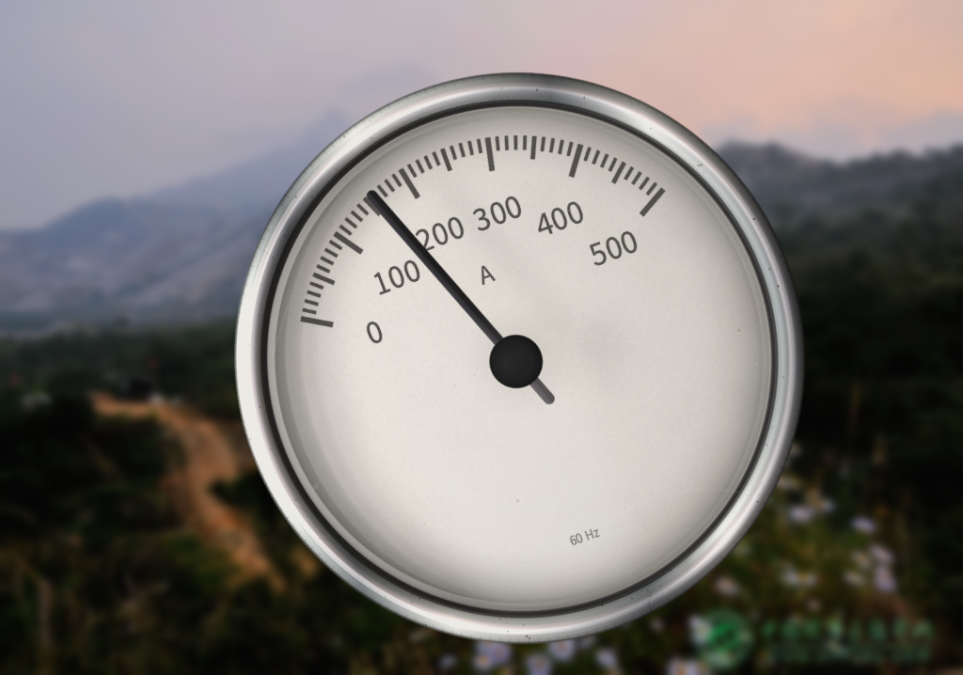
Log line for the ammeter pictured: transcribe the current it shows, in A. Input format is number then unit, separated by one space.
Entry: 160 A
